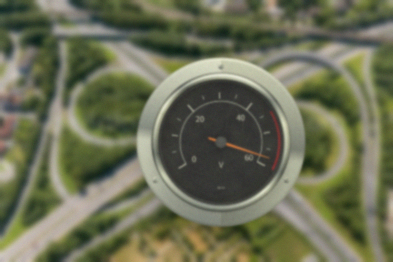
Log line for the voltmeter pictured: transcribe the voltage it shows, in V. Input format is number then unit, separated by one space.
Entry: 57.5 V
